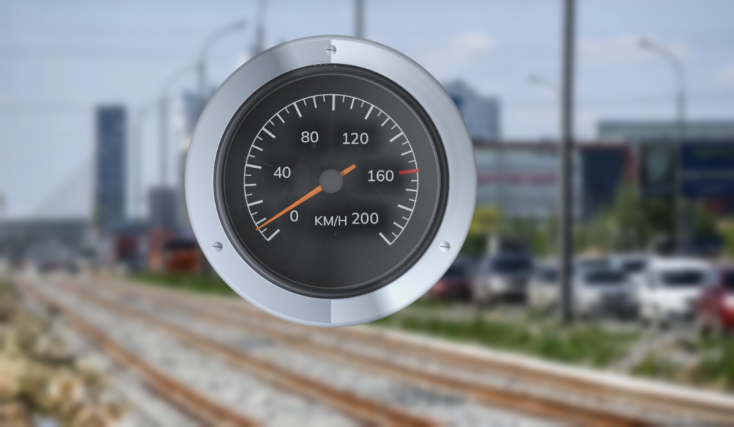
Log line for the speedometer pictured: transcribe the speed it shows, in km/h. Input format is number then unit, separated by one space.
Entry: 7.5 km/h
